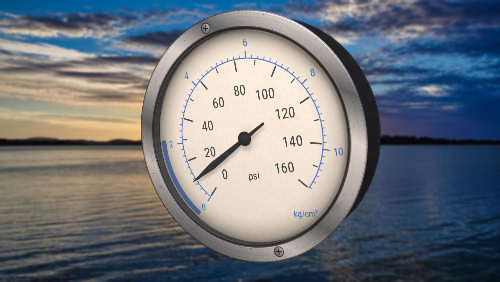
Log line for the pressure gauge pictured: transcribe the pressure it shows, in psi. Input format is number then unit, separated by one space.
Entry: 10 psi
